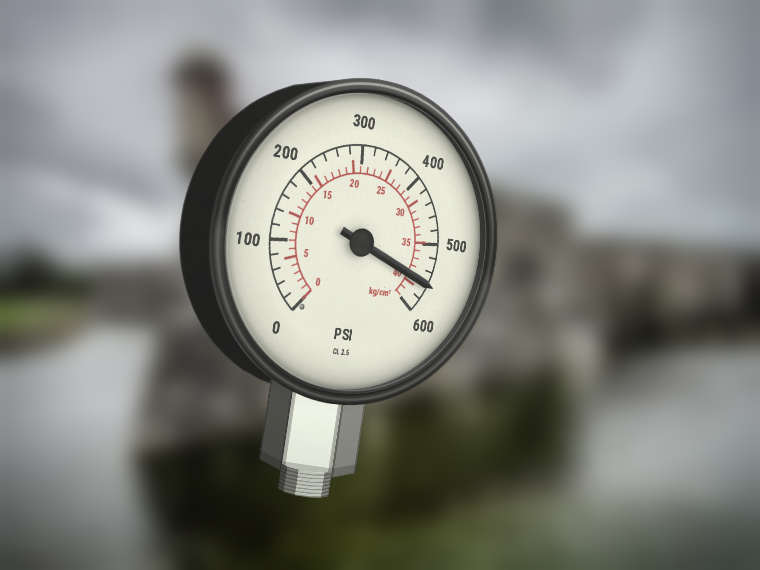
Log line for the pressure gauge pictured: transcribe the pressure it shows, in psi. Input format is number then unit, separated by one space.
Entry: 560 psi
